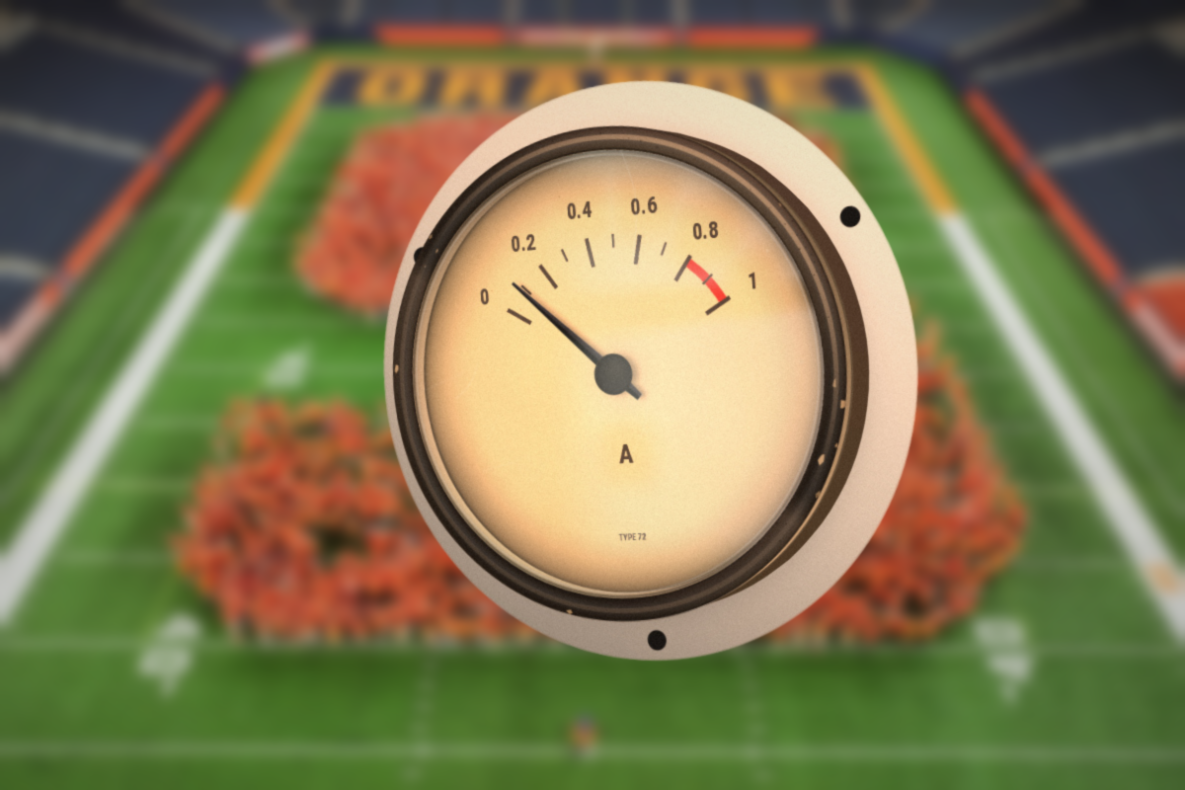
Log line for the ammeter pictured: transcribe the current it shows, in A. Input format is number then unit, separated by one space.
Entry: 0.1 A
